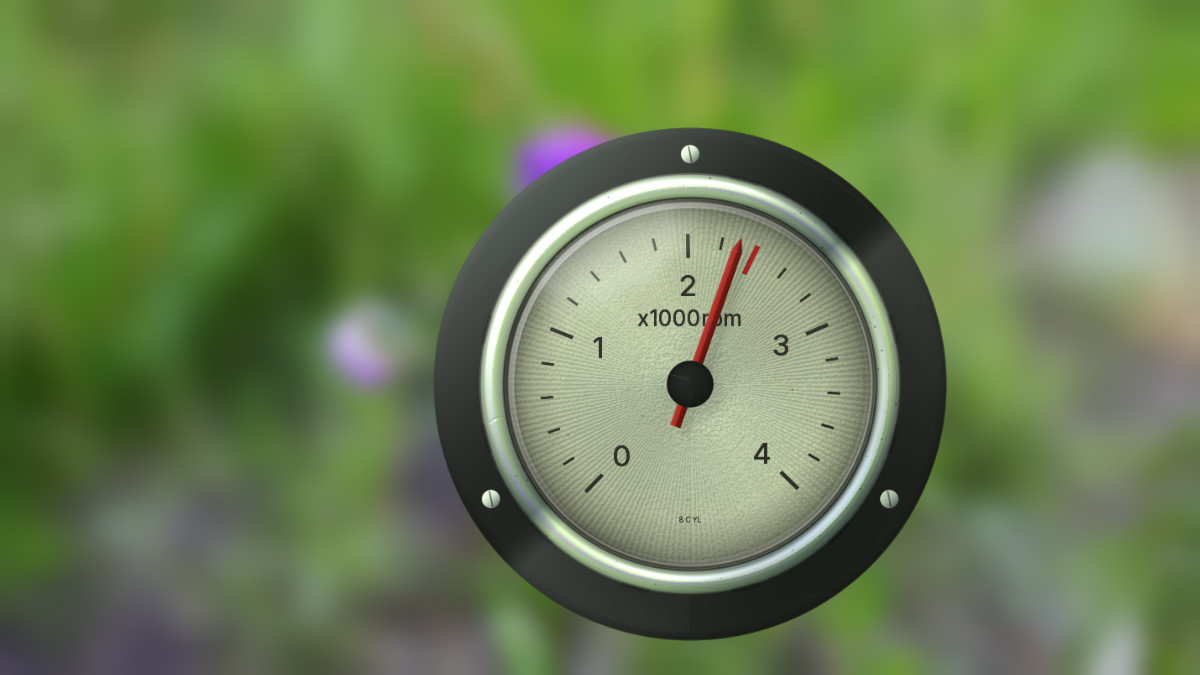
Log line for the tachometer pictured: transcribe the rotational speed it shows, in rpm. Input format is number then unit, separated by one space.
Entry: 2300 rpm
